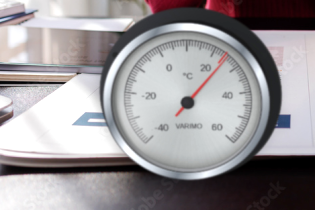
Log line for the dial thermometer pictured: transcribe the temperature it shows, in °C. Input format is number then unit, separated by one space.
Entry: 25 °C
